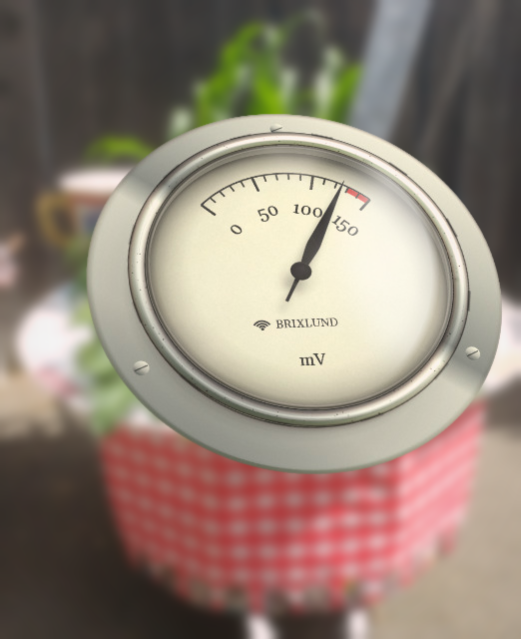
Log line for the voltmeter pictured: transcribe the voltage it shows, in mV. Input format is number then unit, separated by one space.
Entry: 125 mV
